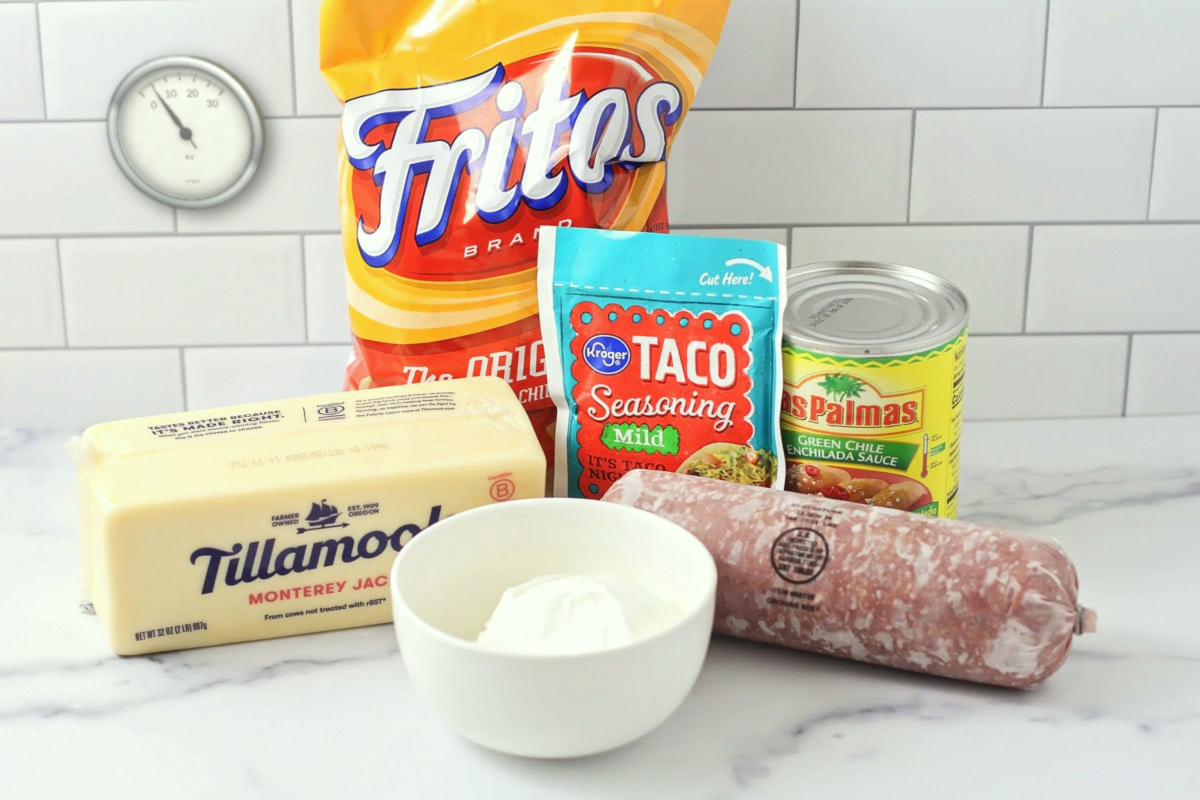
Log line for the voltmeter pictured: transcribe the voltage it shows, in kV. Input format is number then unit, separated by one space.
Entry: 5 kV
